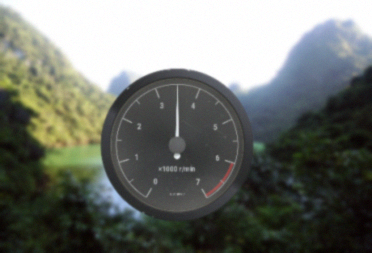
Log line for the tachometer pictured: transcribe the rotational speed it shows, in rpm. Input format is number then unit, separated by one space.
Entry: 3500 rpm
